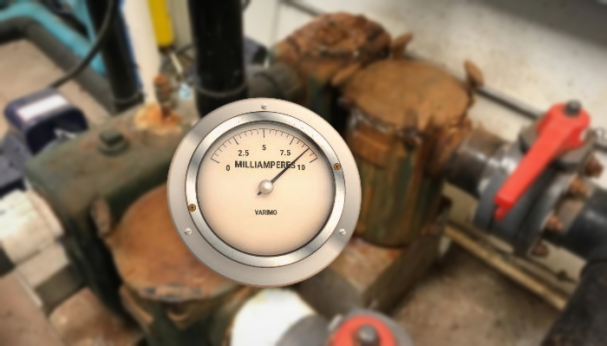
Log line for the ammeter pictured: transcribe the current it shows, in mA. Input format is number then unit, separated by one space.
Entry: 9 mA
